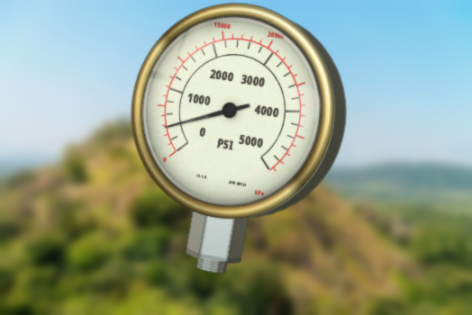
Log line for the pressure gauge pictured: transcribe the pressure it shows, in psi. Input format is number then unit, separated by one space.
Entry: 400 psi
